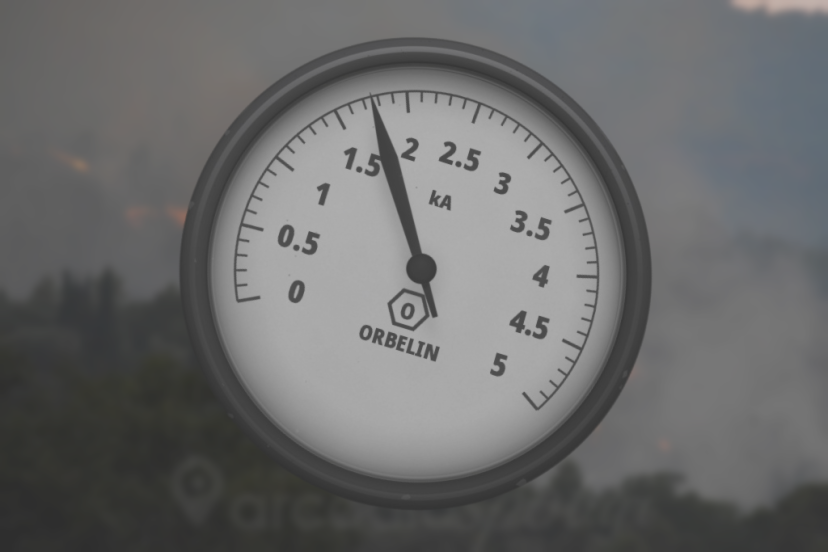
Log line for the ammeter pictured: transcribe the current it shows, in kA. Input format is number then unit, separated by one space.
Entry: 1.75 kA
